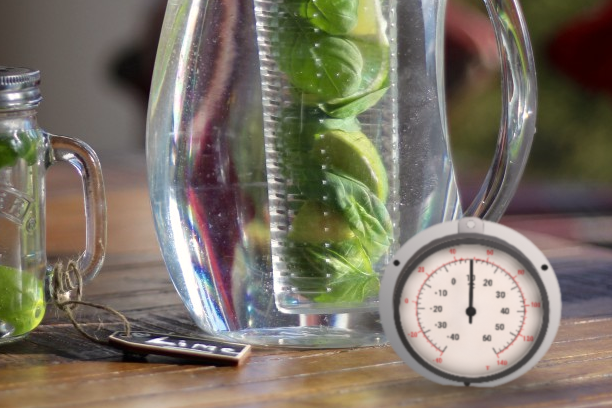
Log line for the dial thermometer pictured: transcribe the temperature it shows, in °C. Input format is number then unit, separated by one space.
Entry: 10 °C
